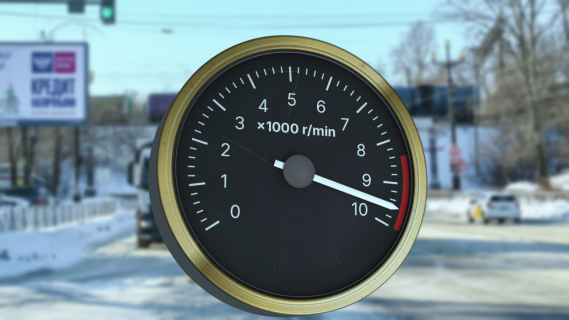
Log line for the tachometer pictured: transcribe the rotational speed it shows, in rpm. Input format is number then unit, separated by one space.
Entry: 9600 rpm
